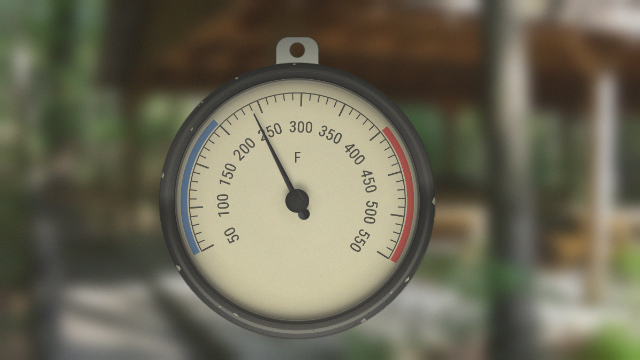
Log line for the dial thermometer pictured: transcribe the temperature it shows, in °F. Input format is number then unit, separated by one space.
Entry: 240 °F
